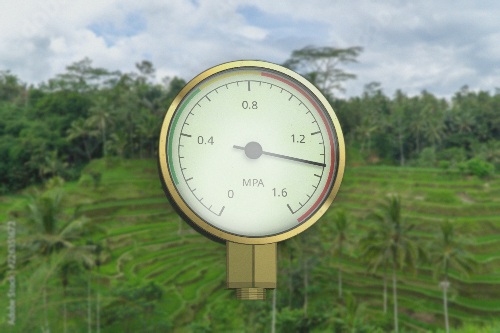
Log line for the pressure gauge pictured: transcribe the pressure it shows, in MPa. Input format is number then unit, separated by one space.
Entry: 1.35 MPa
